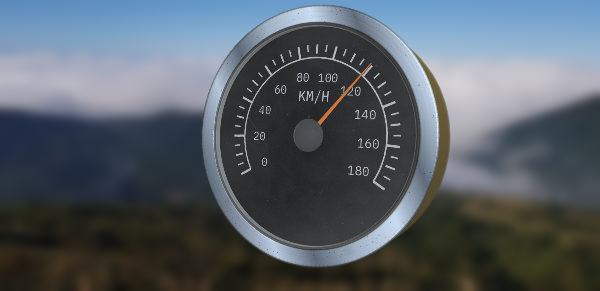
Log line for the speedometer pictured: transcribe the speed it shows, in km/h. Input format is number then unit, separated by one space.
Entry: 120 km/h
